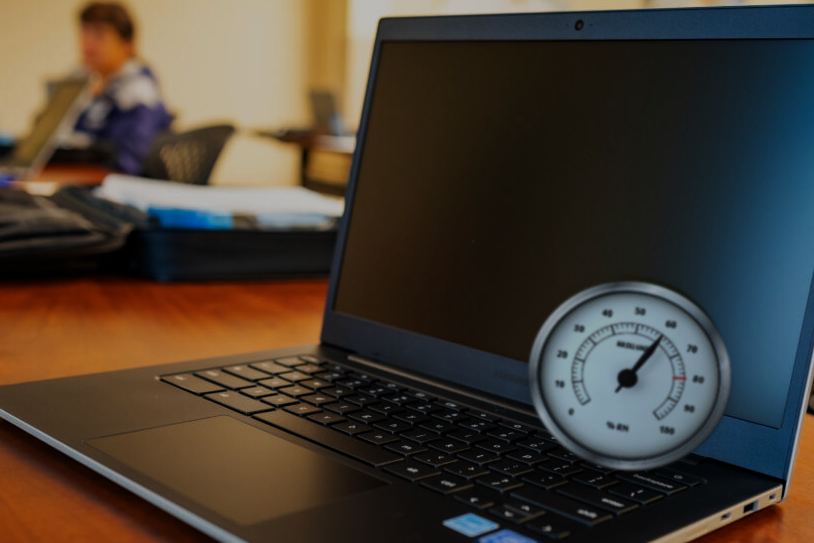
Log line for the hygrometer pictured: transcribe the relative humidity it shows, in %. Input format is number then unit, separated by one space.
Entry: 60 %
